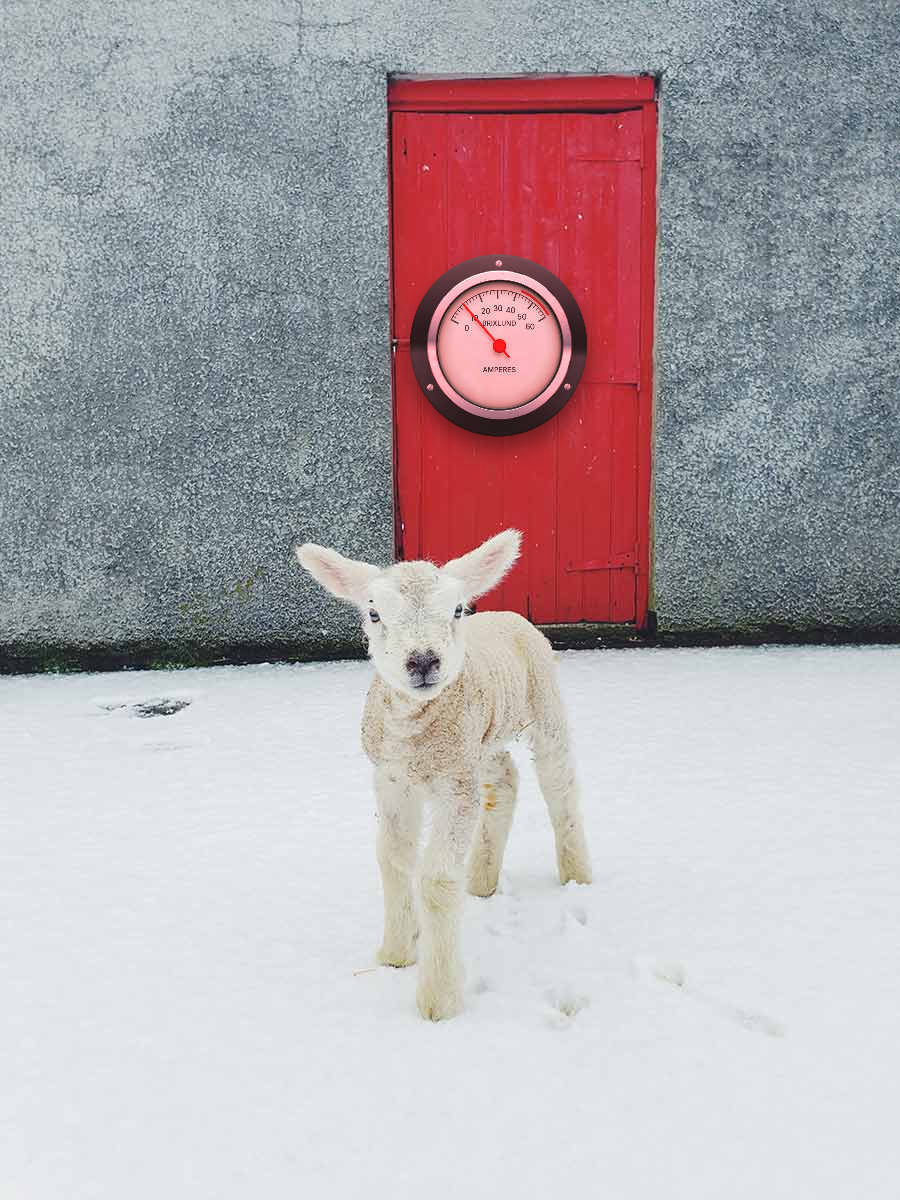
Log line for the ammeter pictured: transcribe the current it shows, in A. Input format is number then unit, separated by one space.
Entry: 10 A
